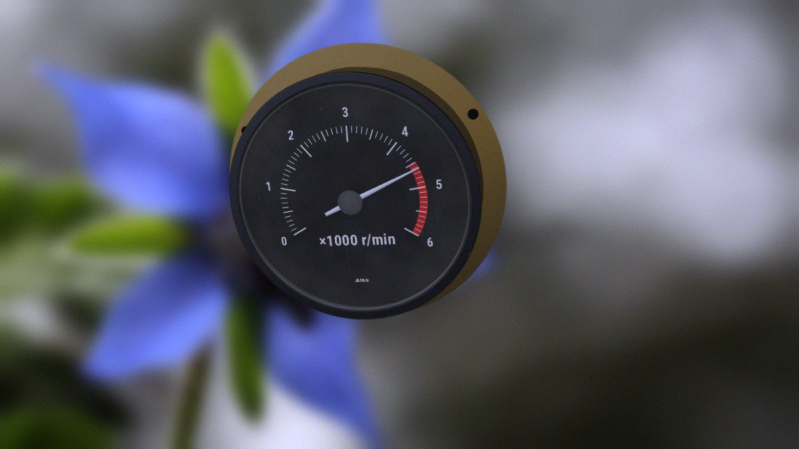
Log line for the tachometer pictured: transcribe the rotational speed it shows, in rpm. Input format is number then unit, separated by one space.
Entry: 4600 rpm
